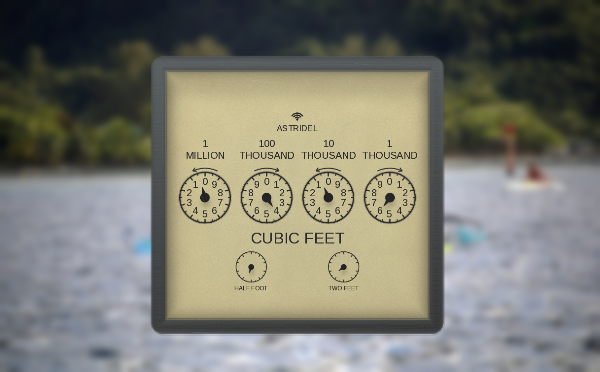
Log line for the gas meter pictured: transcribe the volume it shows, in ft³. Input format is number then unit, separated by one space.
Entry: 40600 ft³
